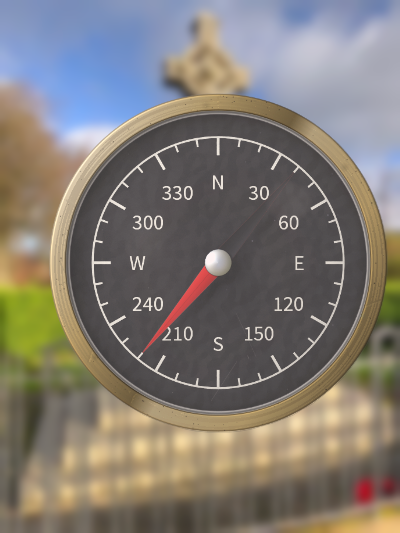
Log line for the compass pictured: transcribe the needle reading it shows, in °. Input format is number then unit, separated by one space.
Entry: 220 °
